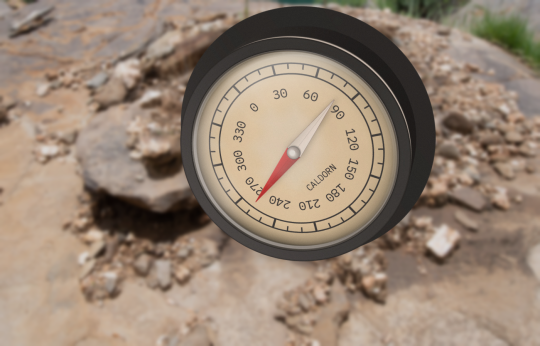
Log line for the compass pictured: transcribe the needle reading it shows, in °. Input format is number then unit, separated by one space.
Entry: 260 °
